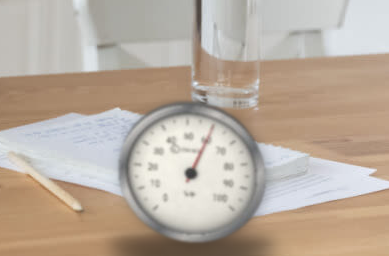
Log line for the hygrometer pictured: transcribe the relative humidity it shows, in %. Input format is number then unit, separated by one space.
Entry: 60 %
